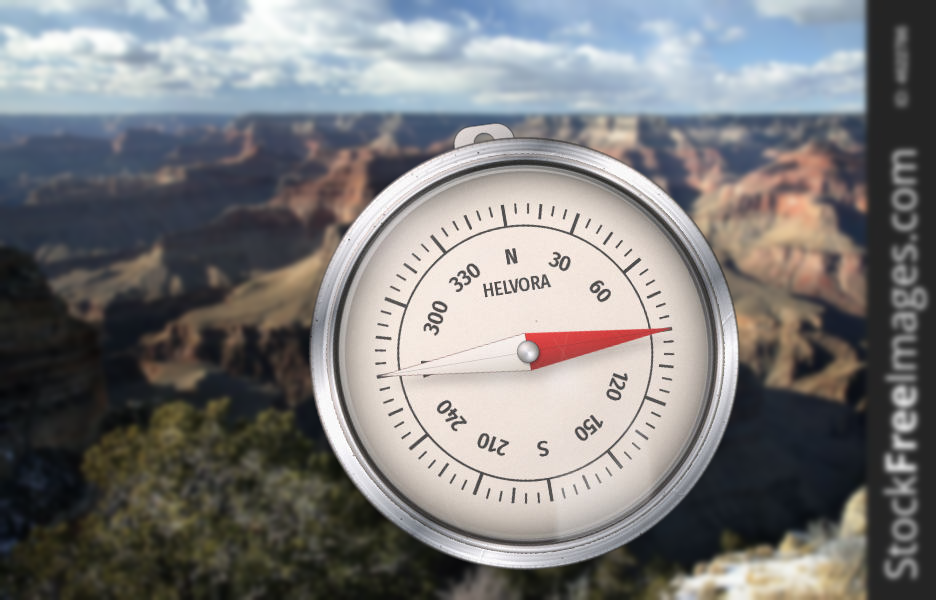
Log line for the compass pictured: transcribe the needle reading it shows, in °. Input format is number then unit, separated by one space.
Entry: 90 °
